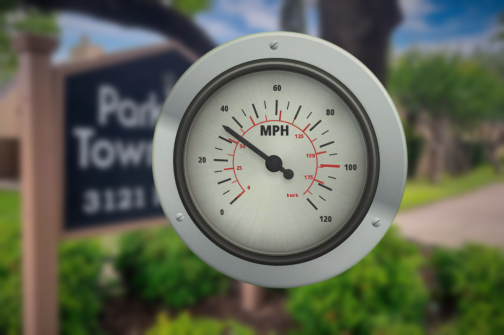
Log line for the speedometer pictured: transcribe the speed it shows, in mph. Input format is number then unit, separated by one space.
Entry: 35 mph
